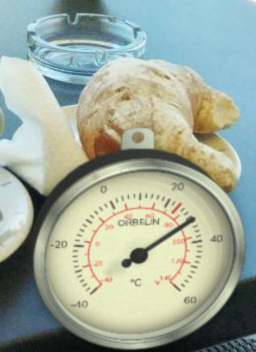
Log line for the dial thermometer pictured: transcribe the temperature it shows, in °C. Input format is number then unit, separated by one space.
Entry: 30 °C
